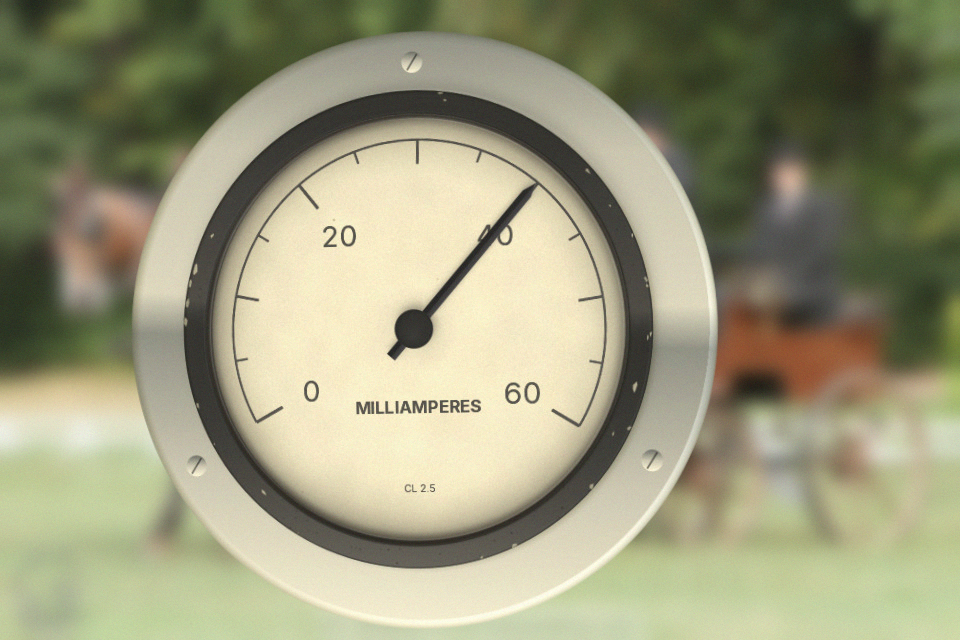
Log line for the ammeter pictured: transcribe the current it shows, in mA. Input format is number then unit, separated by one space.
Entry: 40 mA
